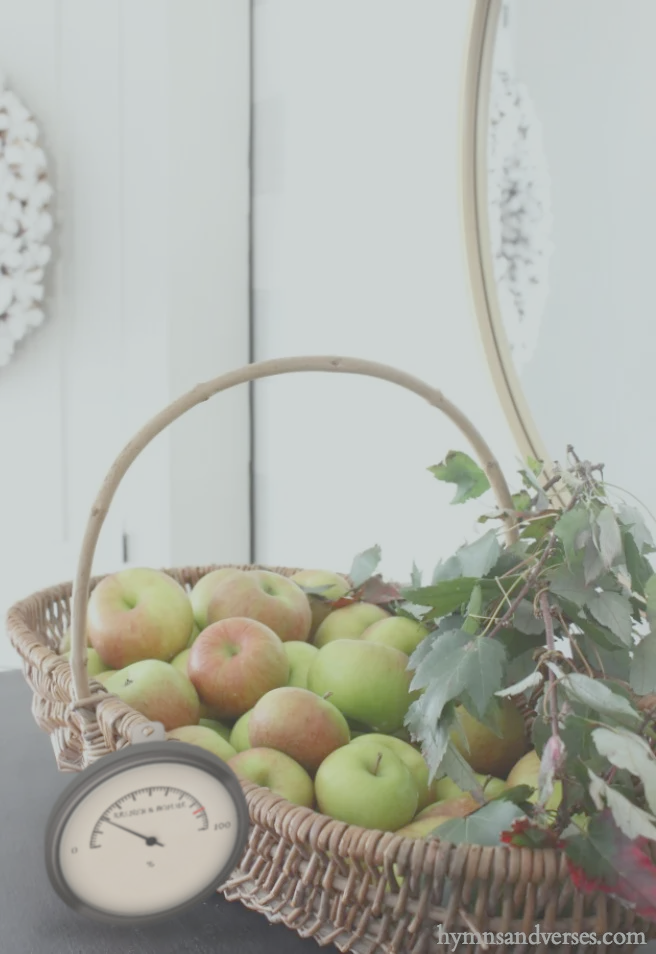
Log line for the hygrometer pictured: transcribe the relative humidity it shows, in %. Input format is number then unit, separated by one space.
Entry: 20 %
